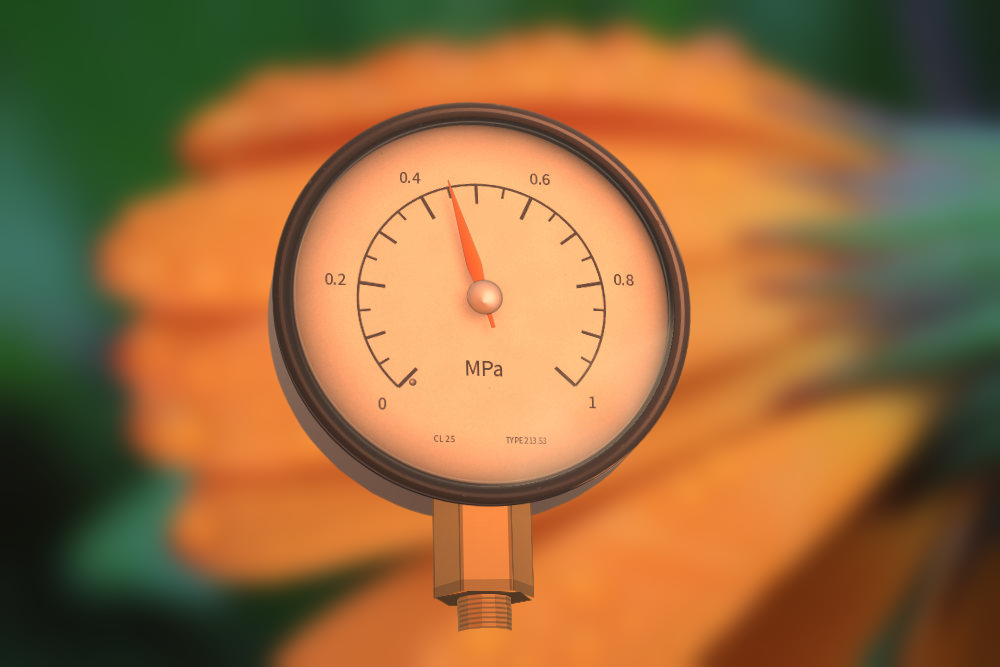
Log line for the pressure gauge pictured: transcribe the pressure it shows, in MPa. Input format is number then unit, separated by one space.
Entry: 0.45 MPa
